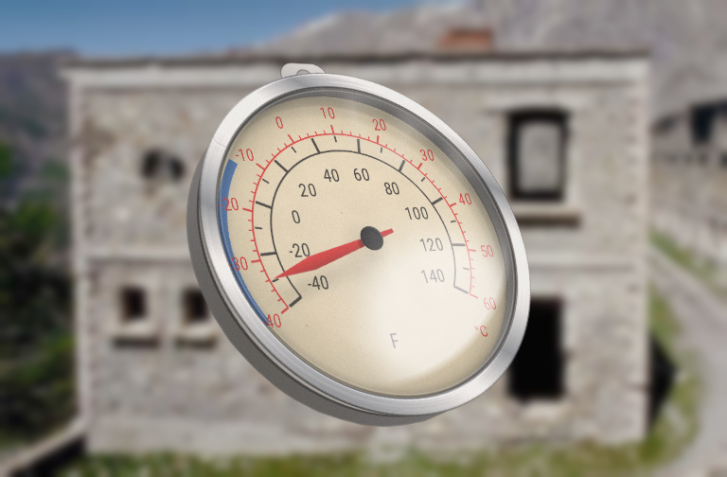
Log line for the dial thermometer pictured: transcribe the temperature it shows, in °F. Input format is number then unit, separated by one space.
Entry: -30 °F
